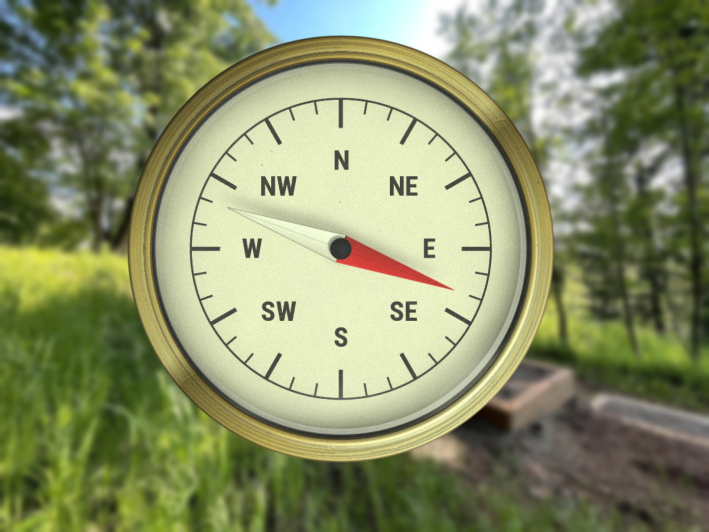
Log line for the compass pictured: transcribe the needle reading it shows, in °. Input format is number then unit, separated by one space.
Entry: 110 °
